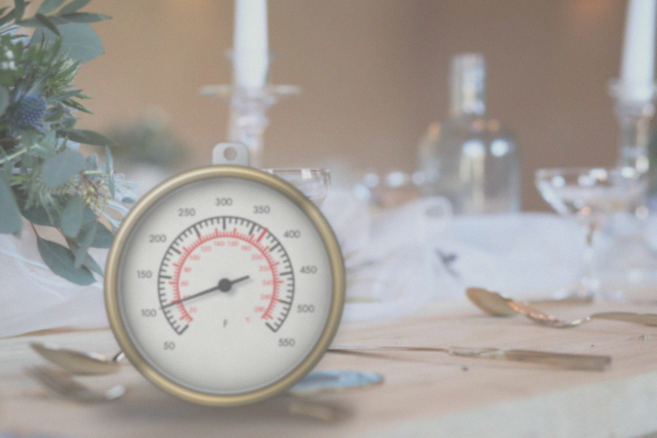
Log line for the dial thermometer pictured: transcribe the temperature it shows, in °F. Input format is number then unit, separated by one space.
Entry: 100 °F
